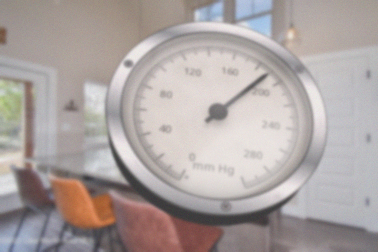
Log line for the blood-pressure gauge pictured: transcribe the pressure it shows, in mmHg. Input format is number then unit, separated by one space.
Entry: 190 mmHg
